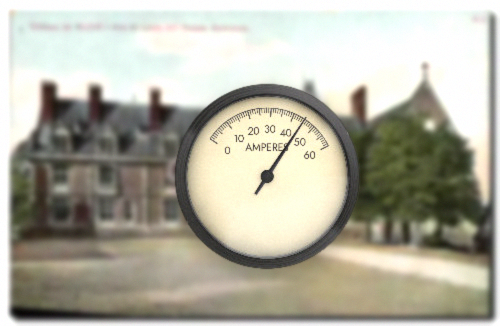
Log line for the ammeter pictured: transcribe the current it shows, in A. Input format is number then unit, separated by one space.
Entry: 45 A
